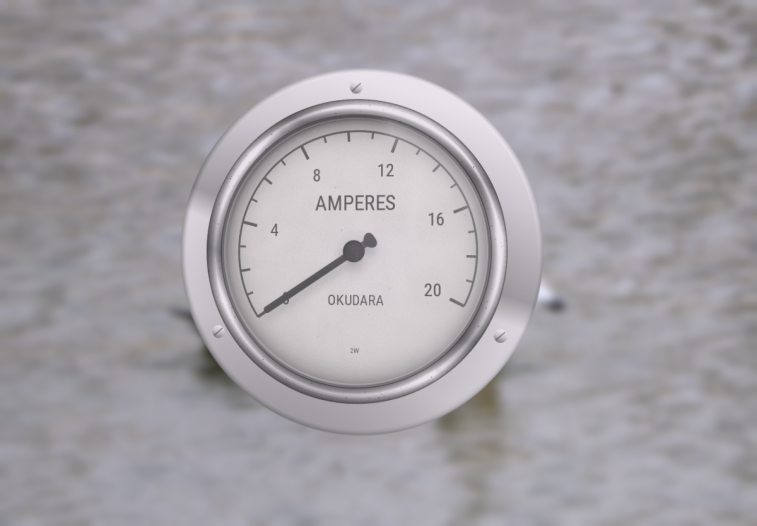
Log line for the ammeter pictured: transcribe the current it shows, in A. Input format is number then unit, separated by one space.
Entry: 0 A
